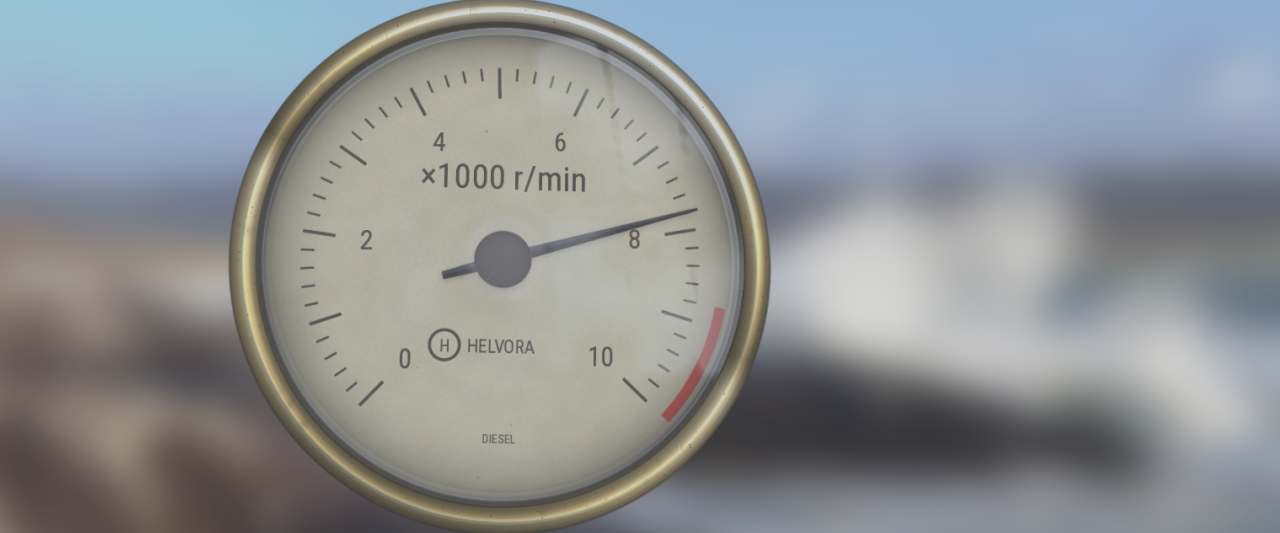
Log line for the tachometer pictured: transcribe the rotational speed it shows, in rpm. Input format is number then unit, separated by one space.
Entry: 7800 rpm
